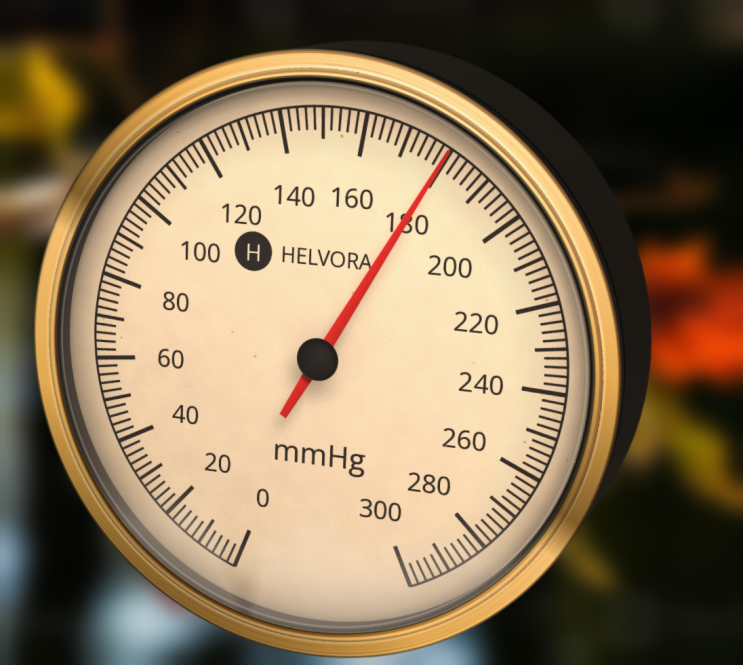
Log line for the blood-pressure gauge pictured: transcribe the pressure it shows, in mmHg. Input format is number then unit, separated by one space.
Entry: 180 mmHg
